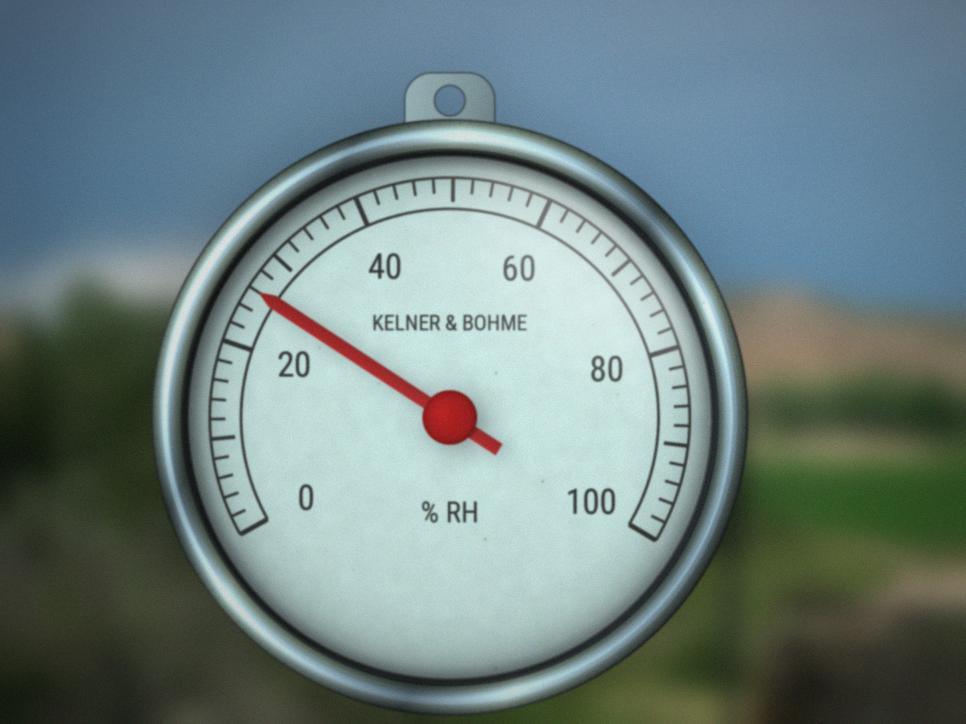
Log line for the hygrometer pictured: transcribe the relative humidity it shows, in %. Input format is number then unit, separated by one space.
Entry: 26 %
